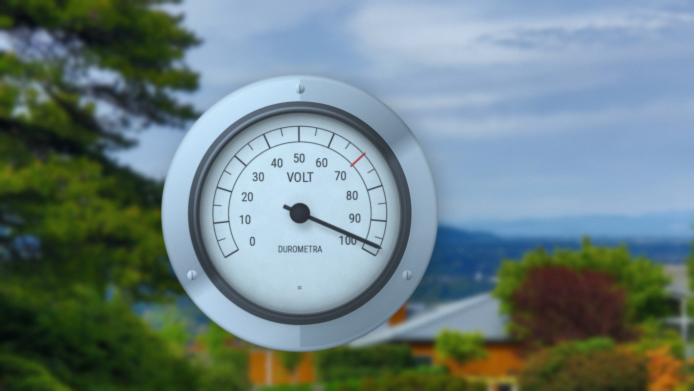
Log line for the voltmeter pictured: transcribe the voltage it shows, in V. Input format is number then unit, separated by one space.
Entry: 97.5 V
